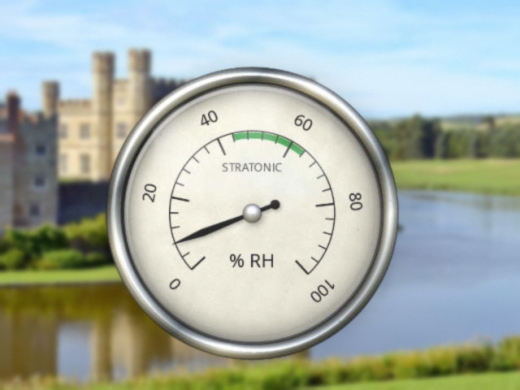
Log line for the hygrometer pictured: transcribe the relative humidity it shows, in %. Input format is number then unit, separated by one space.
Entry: 8 %
